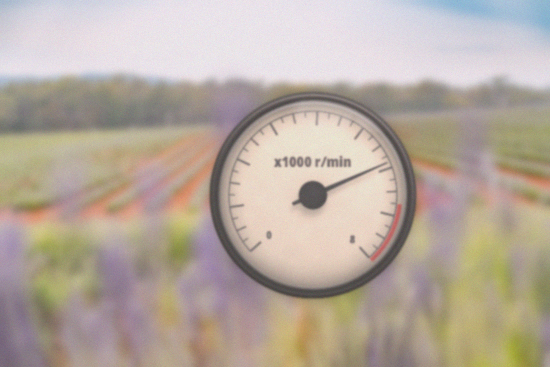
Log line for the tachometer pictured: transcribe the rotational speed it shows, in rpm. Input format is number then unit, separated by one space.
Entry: 5875 rpm
